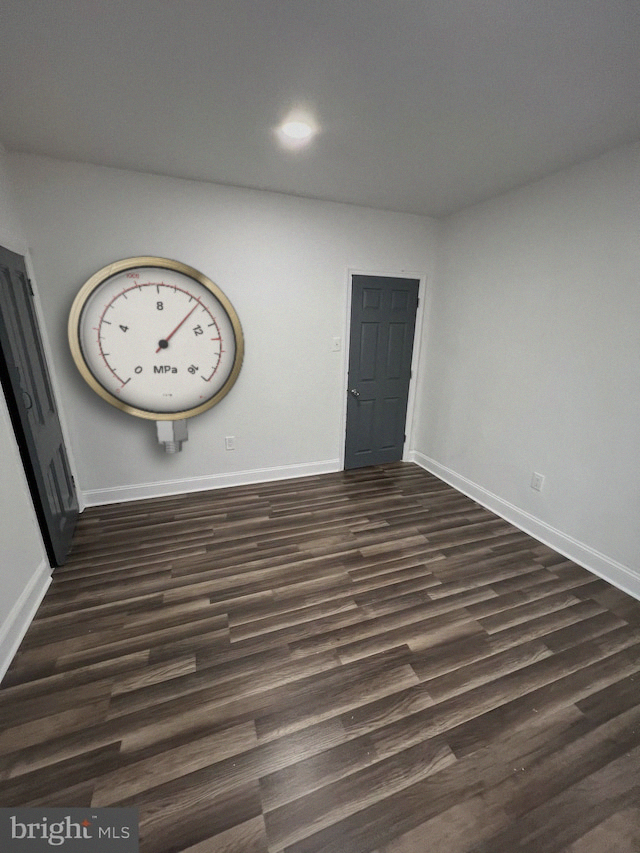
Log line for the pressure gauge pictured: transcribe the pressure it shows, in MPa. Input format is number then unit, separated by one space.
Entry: 10.5 MPa
